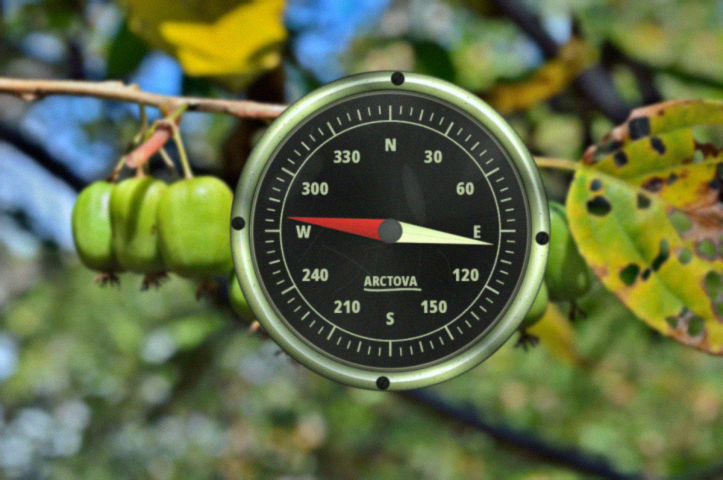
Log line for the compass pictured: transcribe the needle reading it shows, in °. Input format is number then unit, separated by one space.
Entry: 277.5 °
